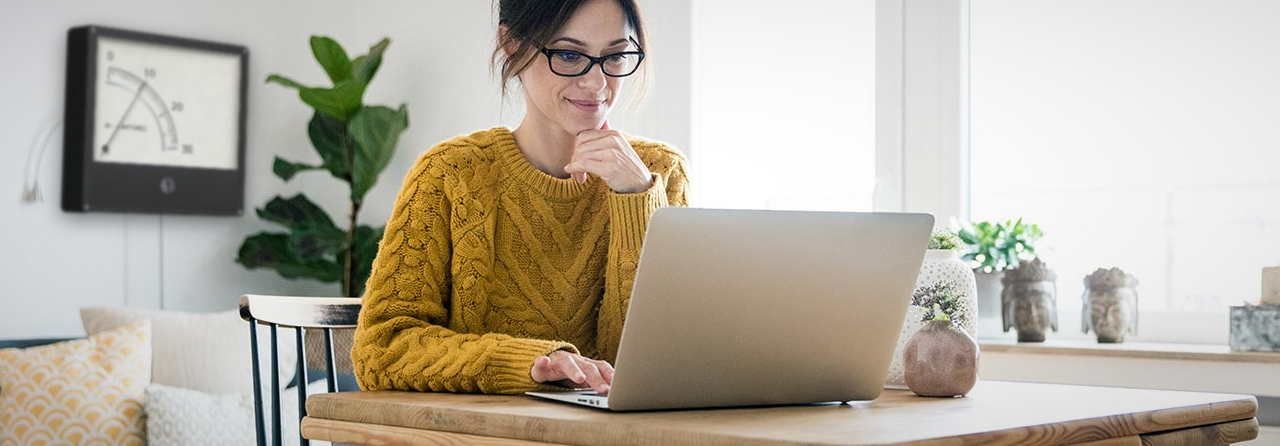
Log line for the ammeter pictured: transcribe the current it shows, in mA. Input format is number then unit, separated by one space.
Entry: 10 mA
